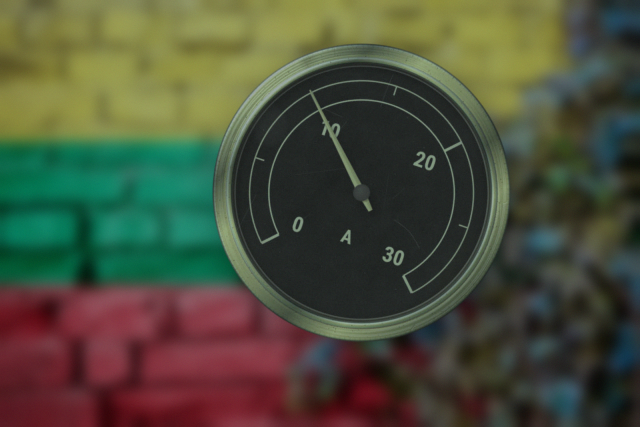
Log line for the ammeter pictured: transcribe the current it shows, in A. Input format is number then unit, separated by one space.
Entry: 10 A
